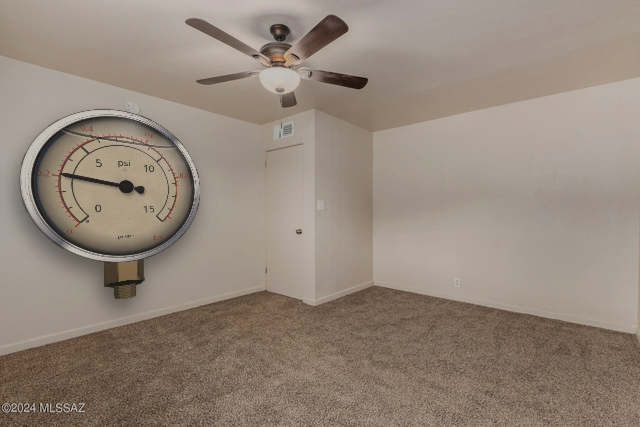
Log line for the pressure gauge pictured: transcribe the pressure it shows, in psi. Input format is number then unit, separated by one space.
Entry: 3 psi
